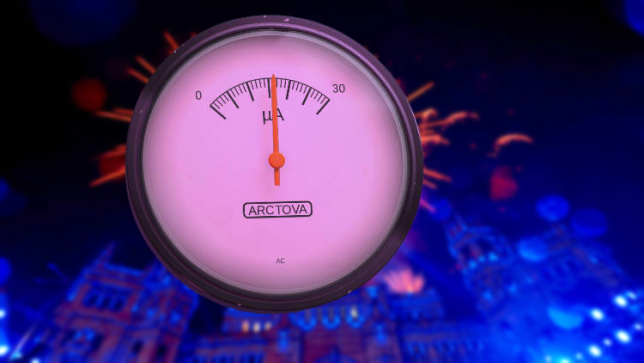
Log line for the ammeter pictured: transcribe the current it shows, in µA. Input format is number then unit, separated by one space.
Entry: 16 µA
